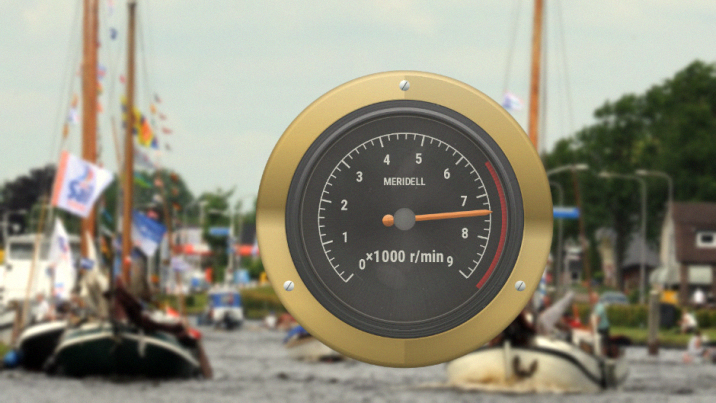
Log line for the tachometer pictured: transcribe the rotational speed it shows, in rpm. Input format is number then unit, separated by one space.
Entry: 7400 rpm
